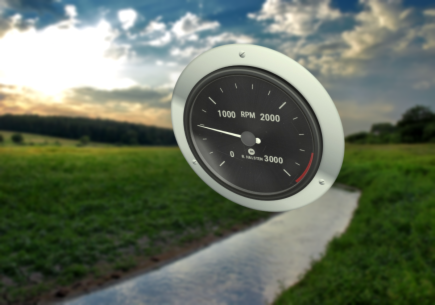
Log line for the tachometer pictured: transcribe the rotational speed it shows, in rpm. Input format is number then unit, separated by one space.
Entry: 600 rpm
